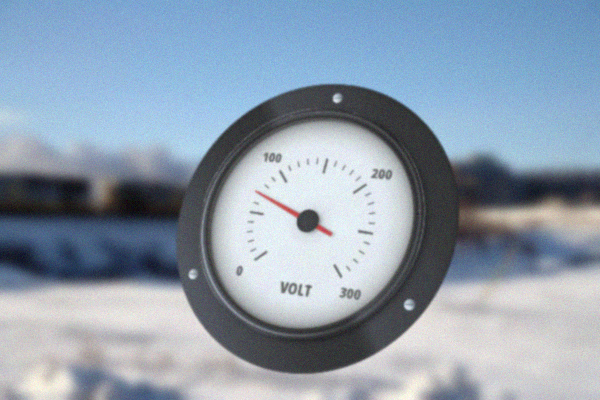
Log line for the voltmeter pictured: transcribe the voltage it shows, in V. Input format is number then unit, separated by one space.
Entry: 70 V
